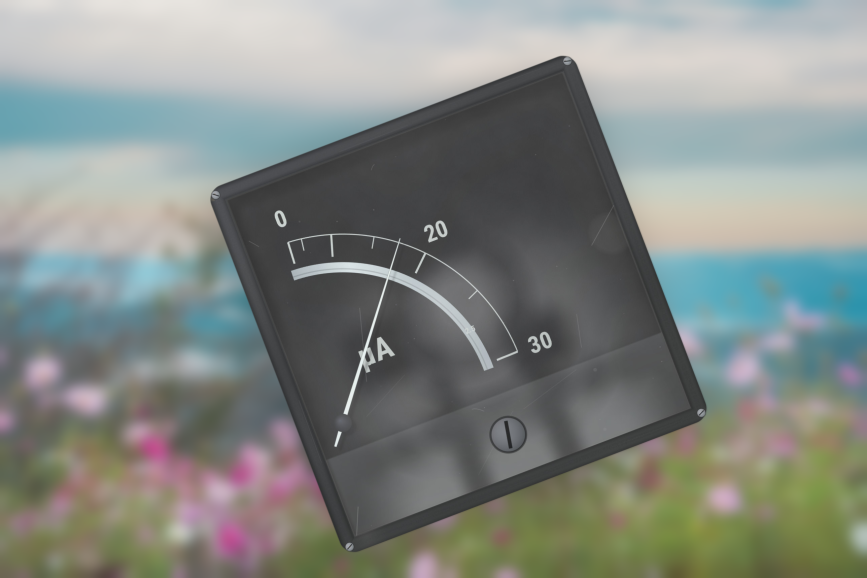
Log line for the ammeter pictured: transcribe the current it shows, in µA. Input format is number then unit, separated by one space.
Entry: 17.5 µA
